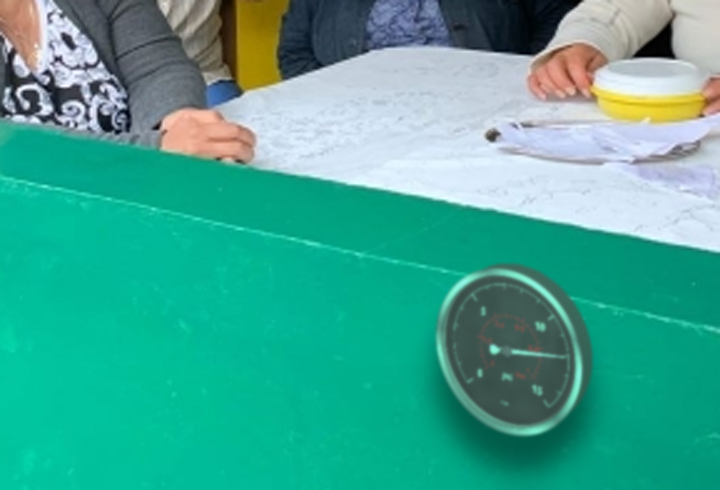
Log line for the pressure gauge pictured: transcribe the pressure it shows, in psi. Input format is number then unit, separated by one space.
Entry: 12 psi
